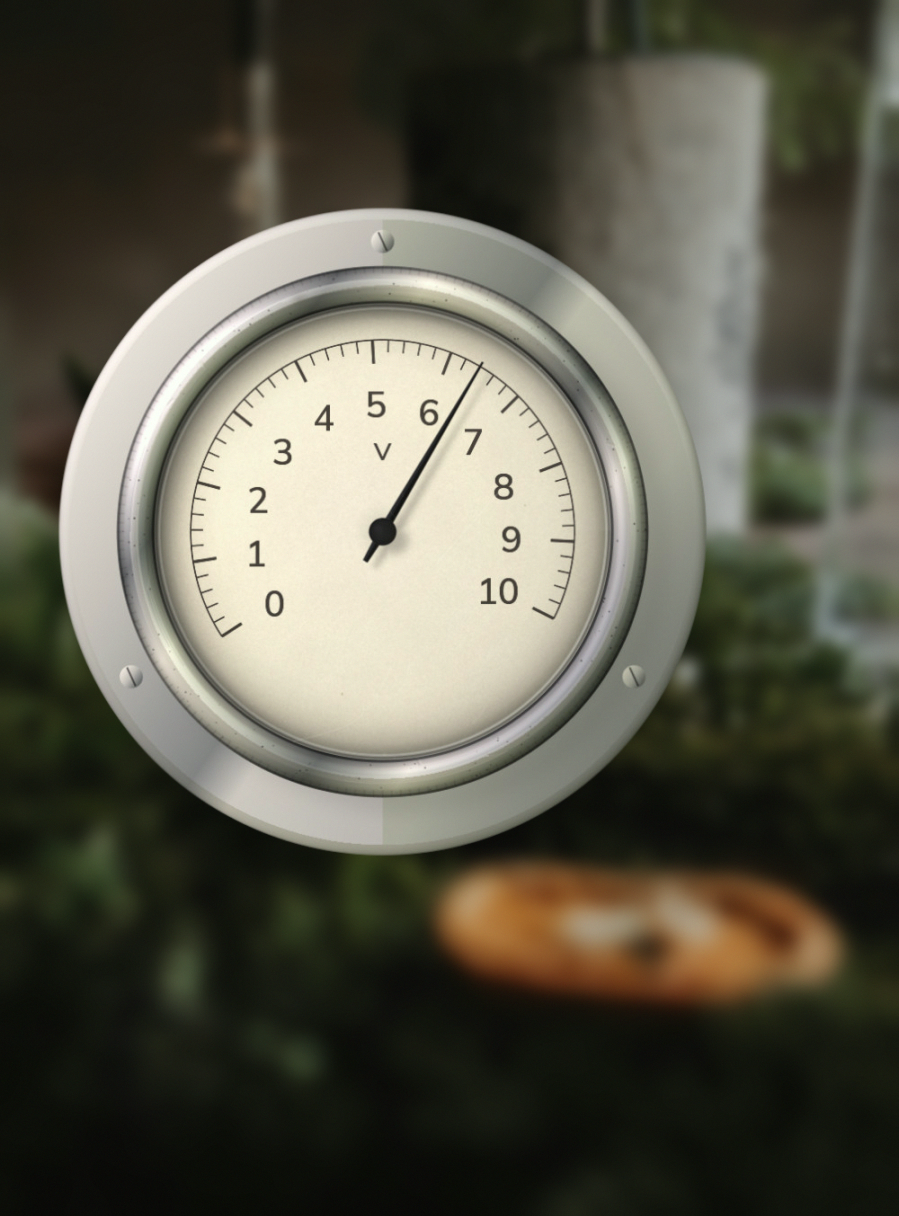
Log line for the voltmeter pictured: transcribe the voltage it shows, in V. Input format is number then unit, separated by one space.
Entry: 6.4 V
